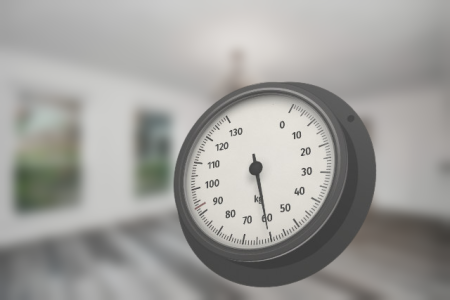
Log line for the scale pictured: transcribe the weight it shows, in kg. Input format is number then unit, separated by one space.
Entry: 60 kg
